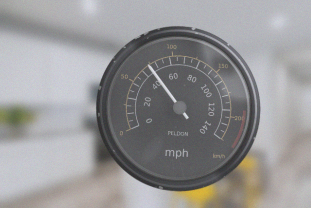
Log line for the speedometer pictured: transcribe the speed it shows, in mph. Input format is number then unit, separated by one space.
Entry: 45 mph
